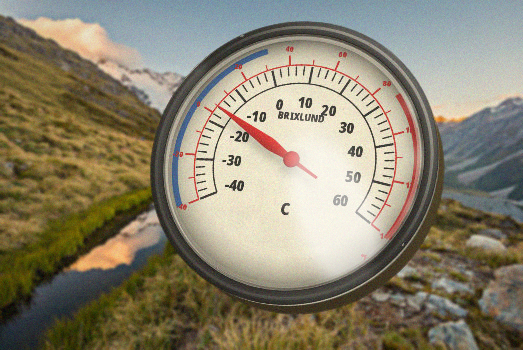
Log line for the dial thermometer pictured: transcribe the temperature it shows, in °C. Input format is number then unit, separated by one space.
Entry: -16 °C
